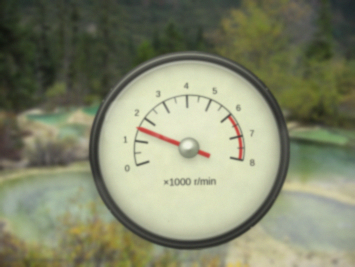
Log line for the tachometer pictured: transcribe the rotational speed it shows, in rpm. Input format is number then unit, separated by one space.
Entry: 1500 rpm
